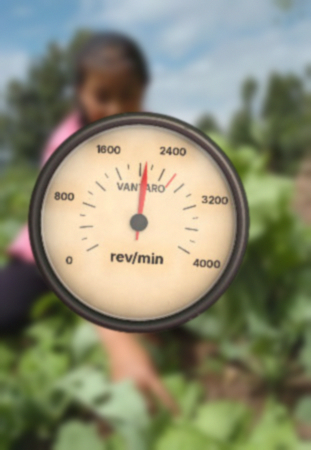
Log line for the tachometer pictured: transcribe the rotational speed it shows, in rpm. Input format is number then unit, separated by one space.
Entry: 2100 rpm
